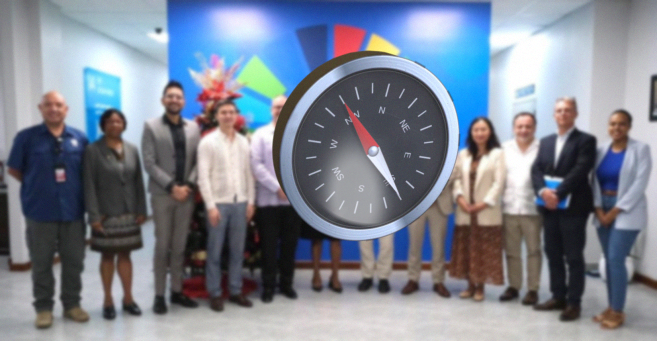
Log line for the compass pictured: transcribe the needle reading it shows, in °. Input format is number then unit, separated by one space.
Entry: 315 °
